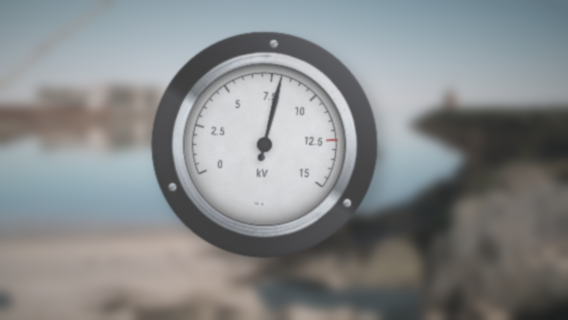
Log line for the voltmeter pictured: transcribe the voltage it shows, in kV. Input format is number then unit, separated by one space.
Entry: 8 kV
